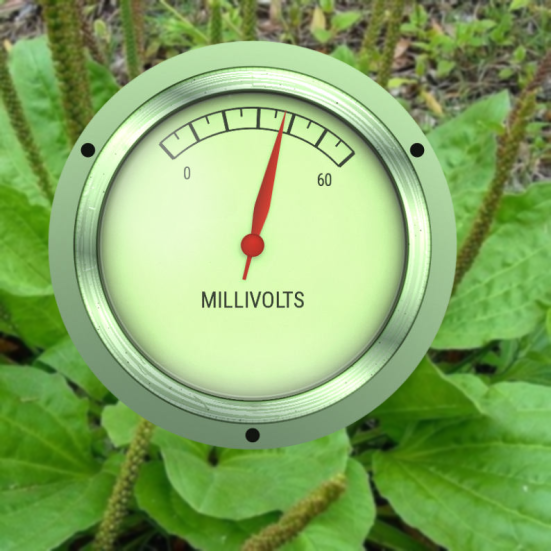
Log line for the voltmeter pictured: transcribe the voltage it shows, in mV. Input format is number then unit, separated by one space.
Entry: 37.5 mV
